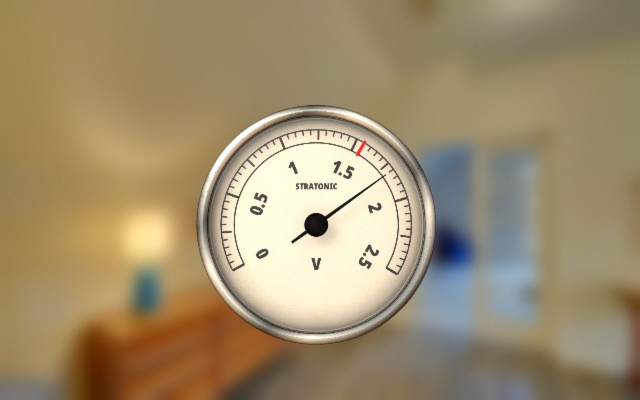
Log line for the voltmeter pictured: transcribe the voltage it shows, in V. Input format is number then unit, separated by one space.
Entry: 1.8 V
